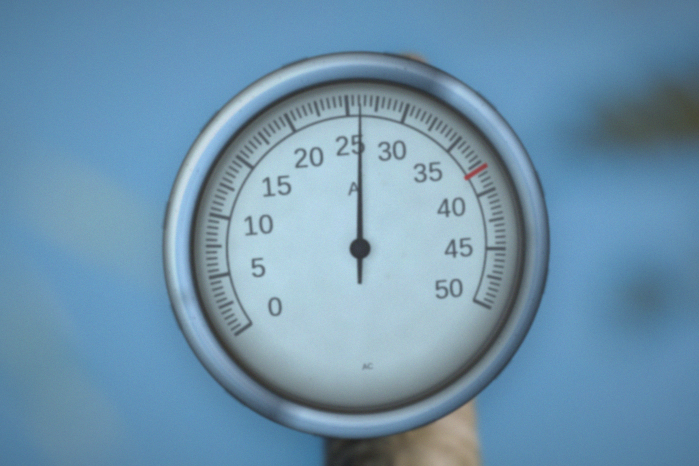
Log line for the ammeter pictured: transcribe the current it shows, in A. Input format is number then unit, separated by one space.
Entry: 26 A
